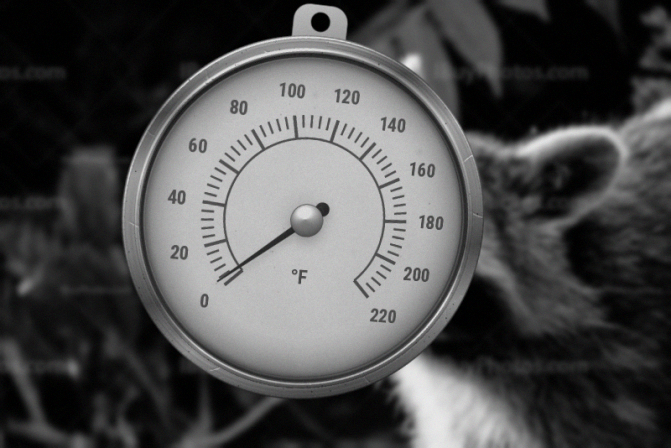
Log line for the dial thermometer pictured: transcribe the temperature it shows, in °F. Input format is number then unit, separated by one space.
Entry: 4 °F
